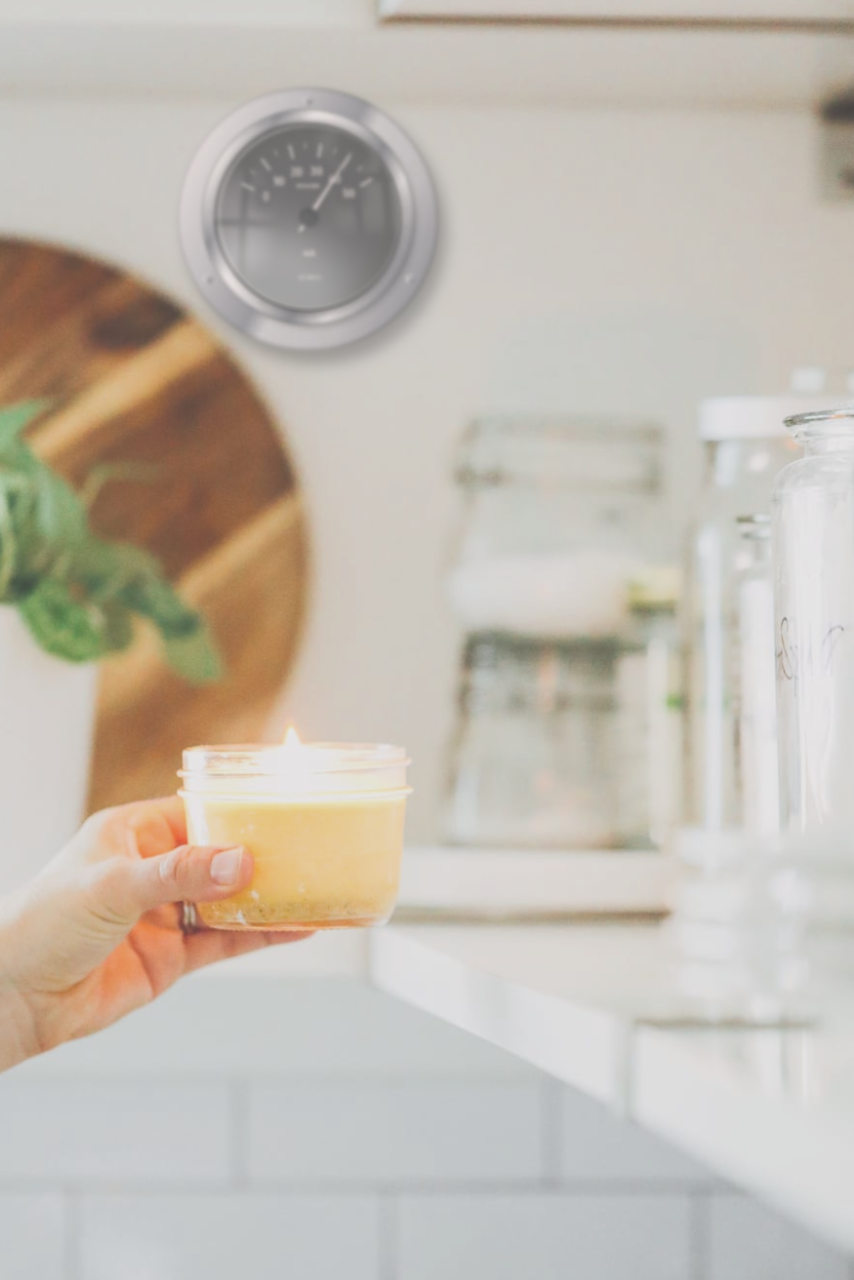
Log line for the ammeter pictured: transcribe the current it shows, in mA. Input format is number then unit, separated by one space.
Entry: 40 mA
